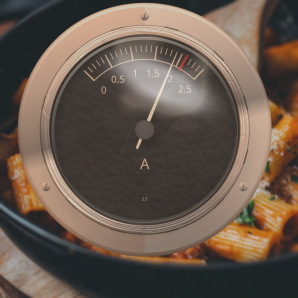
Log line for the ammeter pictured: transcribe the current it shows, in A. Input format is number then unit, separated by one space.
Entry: 1.9 A
